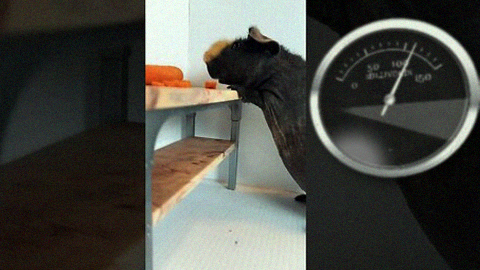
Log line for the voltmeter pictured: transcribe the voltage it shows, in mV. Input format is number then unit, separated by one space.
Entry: 110 mV
